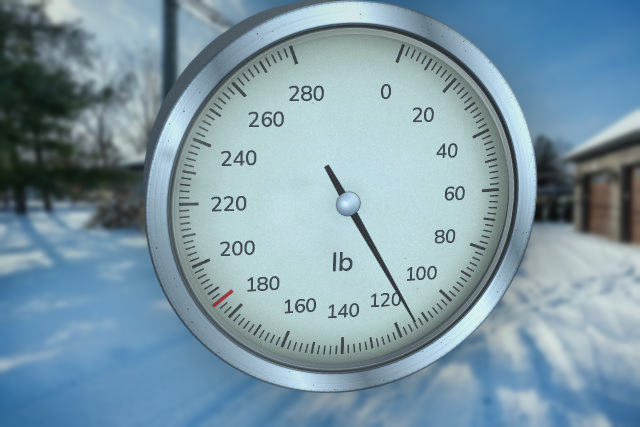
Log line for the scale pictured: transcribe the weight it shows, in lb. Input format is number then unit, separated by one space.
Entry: 114 lb
